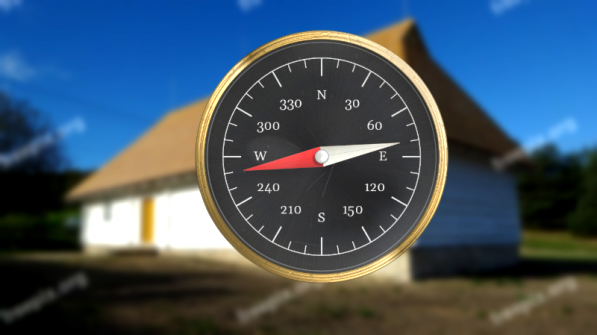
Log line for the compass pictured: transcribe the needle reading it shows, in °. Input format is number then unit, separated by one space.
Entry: 260 °
